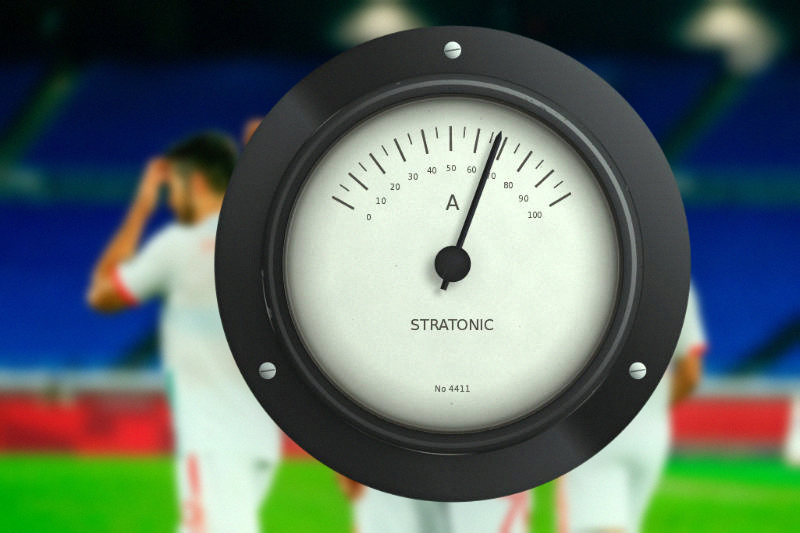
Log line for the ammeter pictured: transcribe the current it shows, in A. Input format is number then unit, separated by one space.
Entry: 67.5 A
